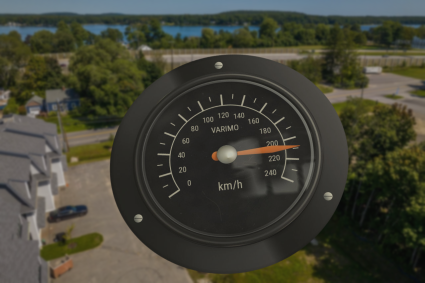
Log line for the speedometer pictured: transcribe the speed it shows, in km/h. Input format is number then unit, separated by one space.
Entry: 210 km/h
